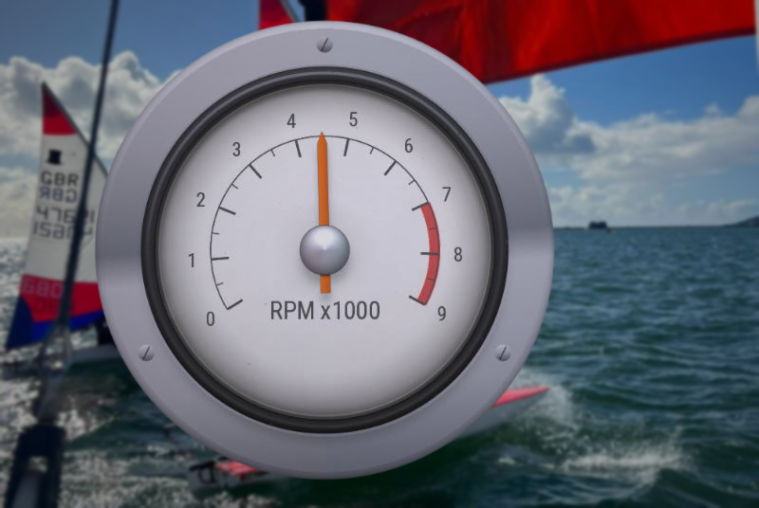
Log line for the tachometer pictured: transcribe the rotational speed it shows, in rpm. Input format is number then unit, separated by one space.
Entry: 4500 rpm
